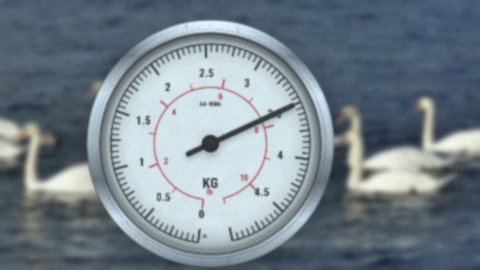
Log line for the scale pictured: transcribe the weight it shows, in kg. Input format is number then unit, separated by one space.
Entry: 3.5 kg
